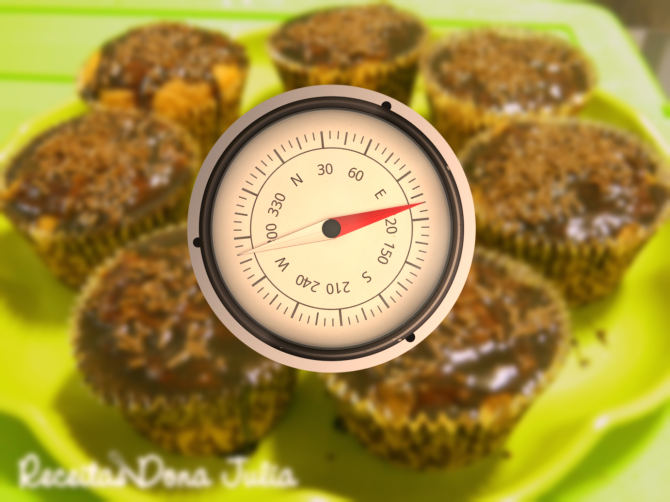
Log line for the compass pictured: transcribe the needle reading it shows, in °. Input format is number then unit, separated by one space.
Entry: 110 °
